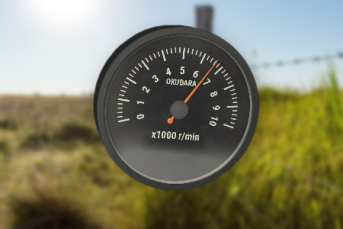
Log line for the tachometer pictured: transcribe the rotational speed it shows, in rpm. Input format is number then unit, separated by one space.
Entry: 6600 rpm
